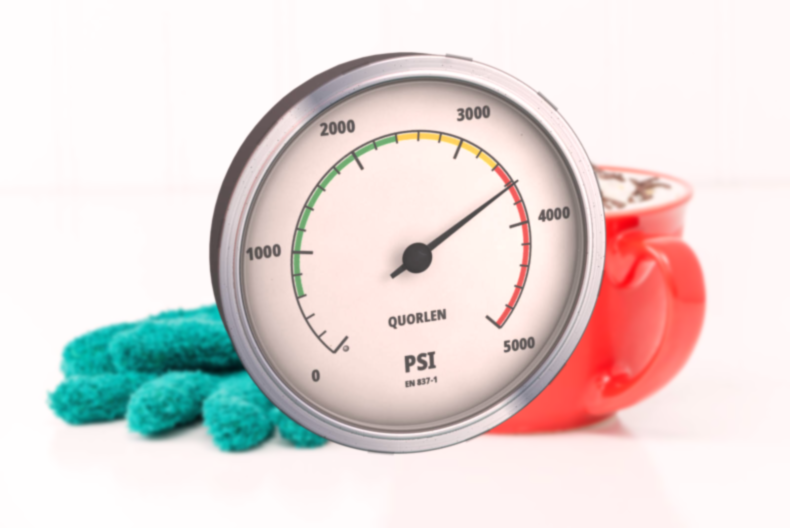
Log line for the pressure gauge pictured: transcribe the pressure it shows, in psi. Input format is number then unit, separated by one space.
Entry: 3600 psi
